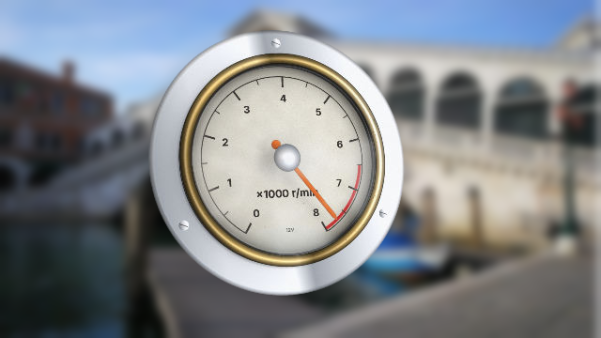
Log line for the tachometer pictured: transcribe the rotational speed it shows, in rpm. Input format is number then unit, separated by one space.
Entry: 7750 rpm
